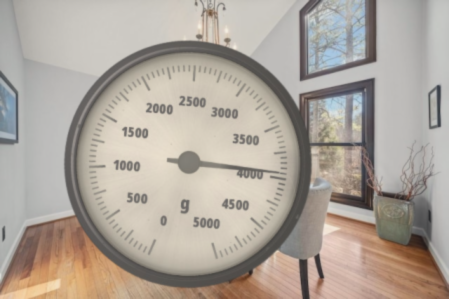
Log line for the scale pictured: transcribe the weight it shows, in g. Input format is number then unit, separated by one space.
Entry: 3950 g
